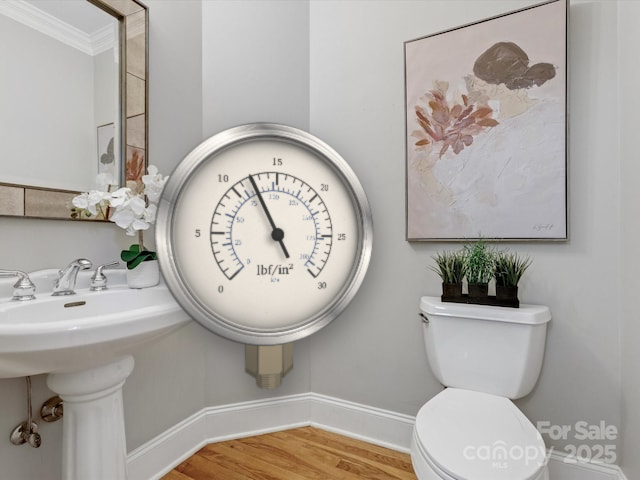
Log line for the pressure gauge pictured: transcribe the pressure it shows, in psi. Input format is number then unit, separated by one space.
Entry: 12 psi
